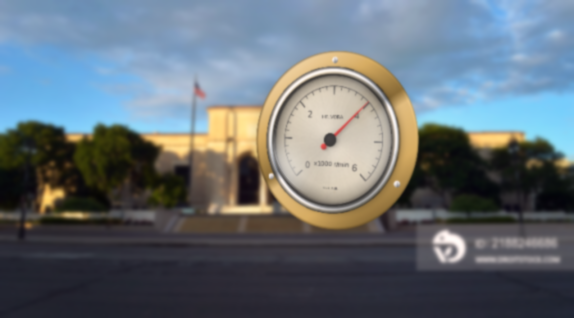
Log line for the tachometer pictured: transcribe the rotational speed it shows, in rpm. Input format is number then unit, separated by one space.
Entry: 4000 rpm
